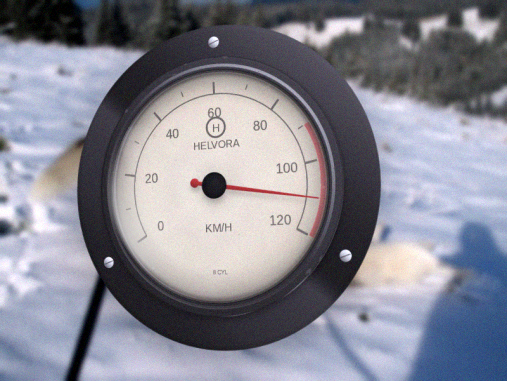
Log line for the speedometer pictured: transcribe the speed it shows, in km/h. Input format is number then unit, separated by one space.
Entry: 110 km/h
